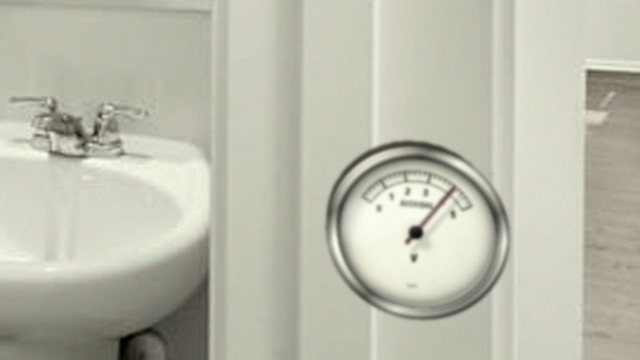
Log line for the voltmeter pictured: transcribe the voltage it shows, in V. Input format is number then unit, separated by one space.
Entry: 4 V
